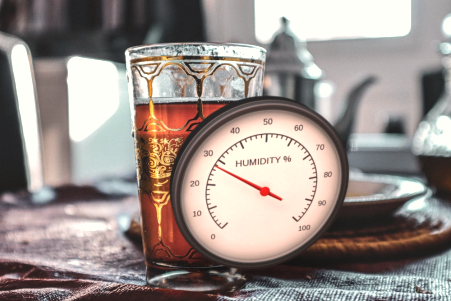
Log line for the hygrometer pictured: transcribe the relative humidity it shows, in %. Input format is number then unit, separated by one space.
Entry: 28 %
